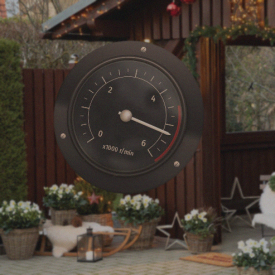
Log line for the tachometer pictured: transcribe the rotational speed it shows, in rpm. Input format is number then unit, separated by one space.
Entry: 5250 rpm
